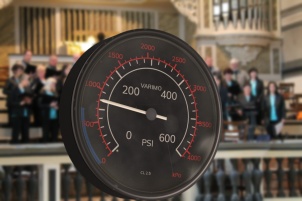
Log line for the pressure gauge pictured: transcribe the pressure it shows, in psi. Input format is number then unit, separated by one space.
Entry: 120 psi
